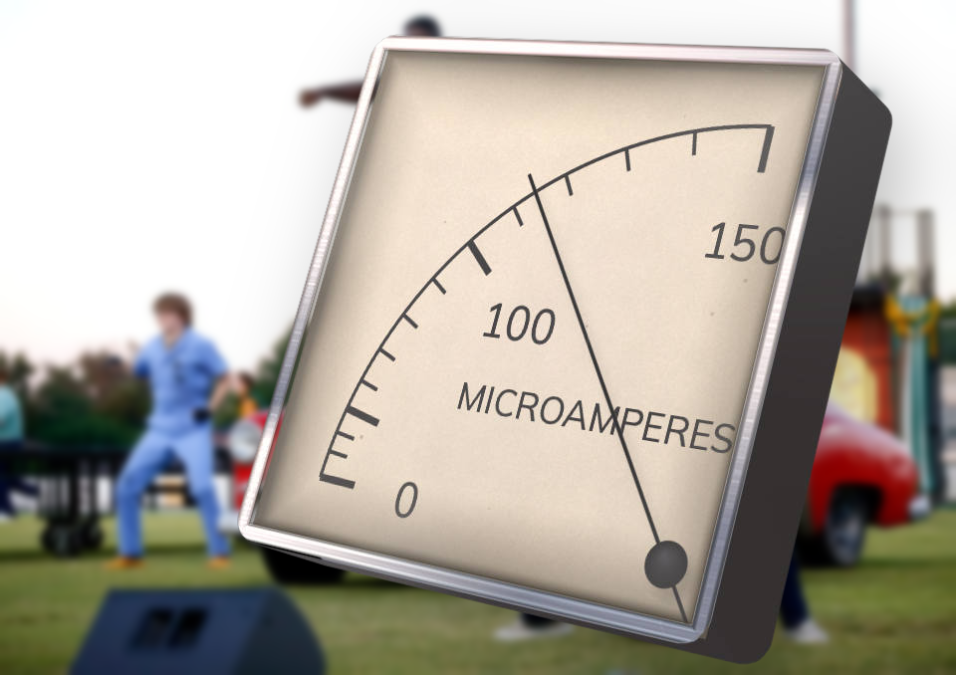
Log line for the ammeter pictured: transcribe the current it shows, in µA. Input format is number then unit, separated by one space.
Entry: 115 µA
